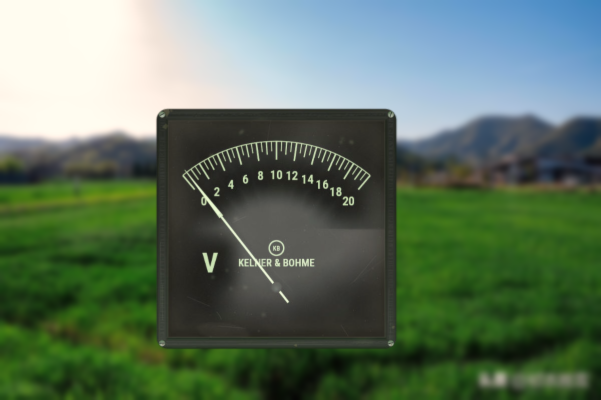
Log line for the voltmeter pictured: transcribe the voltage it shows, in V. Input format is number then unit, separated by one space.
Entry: 0.5 V
